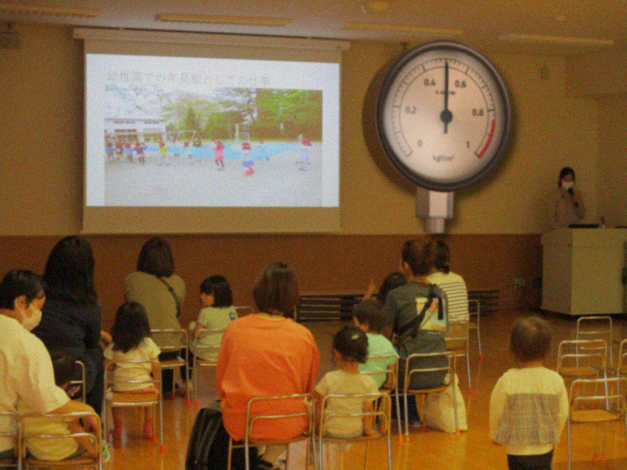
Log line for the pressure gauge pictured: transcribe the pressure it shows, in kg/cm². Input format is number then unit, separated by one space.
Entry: 0.5 kg/cm²
